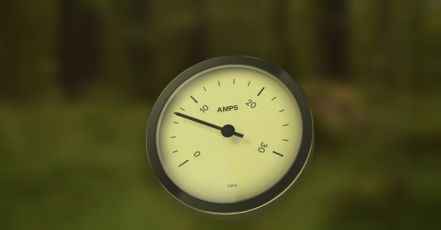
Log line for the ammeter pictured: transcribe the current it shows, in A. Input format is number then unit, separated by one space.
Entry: 7 A
